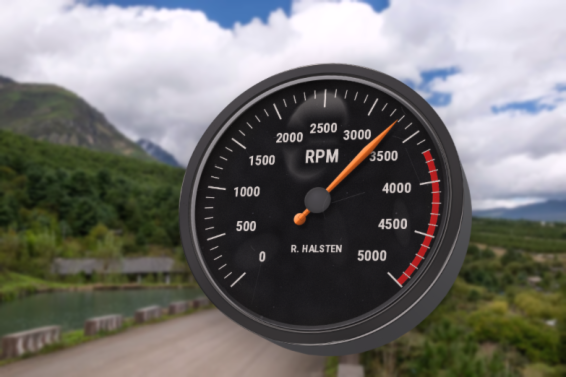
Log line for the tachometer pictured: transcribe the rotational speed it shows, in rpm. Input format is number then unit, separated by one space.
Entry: 3300 rpm
